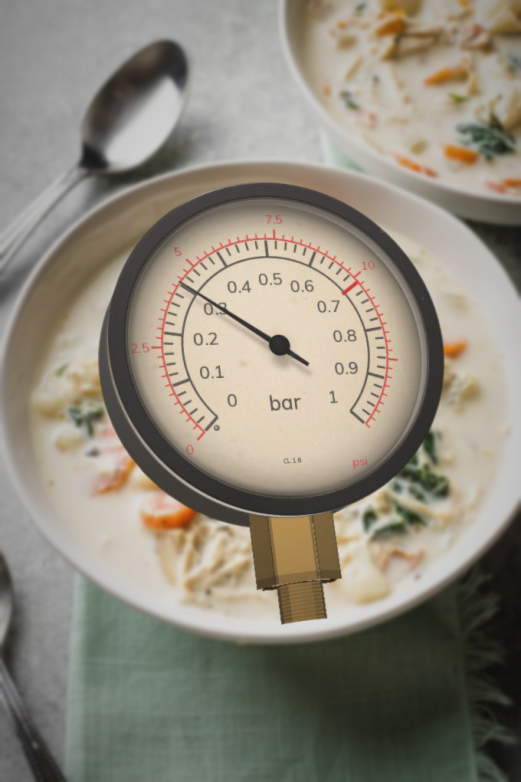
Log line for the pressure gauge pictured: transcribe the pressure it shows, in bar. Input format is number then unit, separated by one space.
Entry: 0.3 bar
